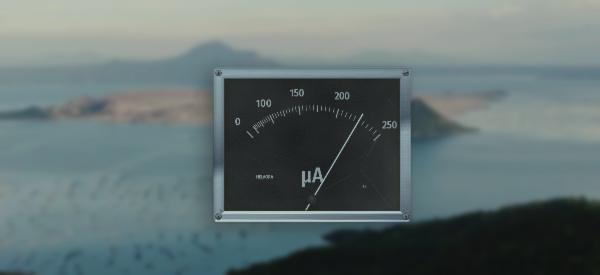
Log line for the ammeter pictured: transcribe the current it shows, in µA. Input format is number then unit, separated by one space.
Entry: 225 µA
